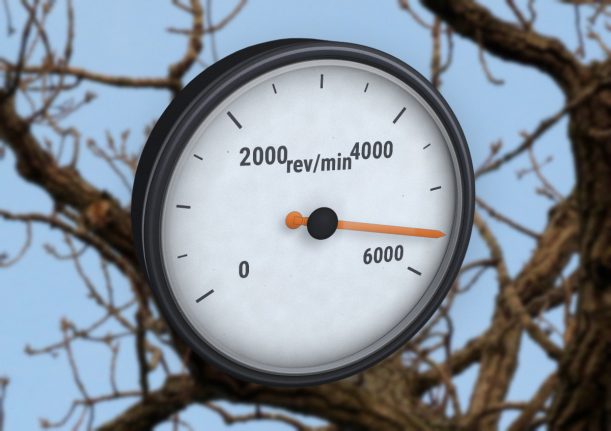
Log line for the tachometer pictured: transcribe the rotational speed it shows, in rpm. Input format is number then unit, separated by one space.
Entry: 5500 rpm
